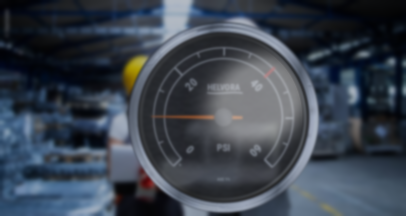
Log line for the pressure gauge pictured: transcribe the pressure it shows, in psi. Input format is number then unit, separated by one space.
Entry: 10 psi
